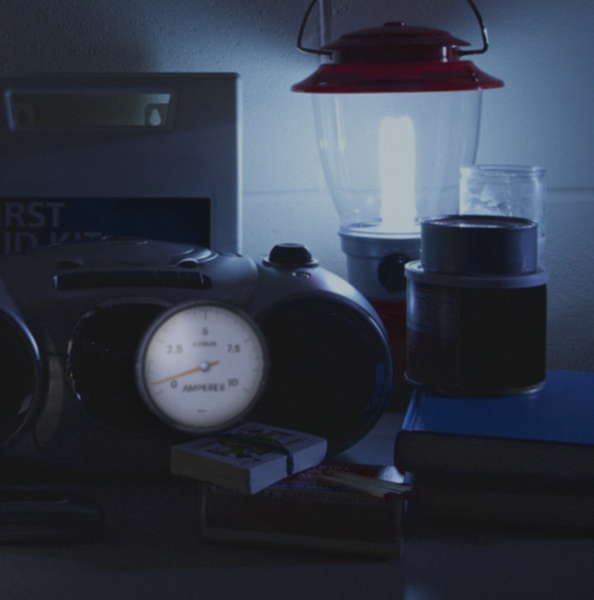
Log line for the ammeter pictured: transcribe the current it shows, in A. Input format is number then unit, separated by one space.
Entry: 0.5 A
